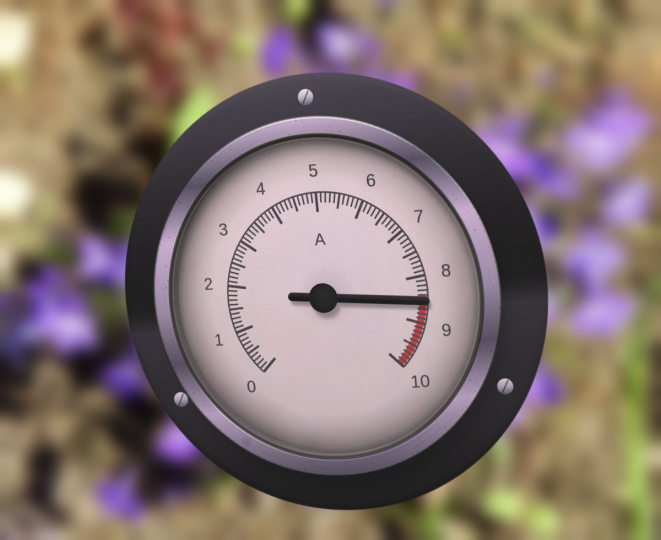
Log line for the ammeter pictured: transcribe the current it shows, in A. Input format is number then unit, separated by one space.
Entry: 8.5 A
